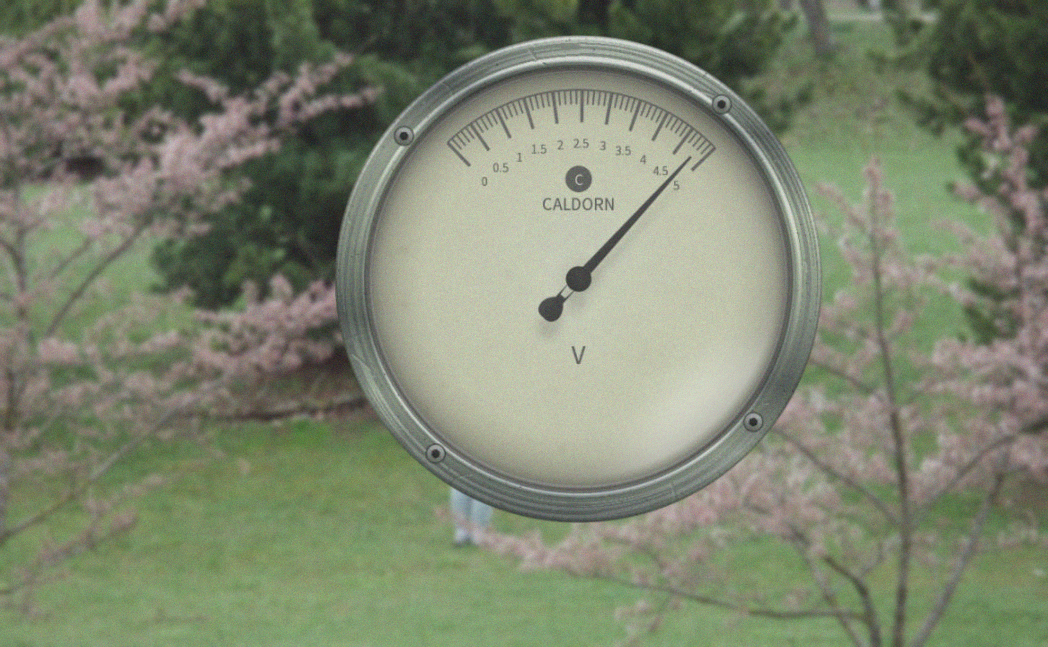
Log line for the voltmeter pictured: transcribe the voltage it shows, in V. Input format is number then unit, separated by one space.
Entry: 4.8 V
